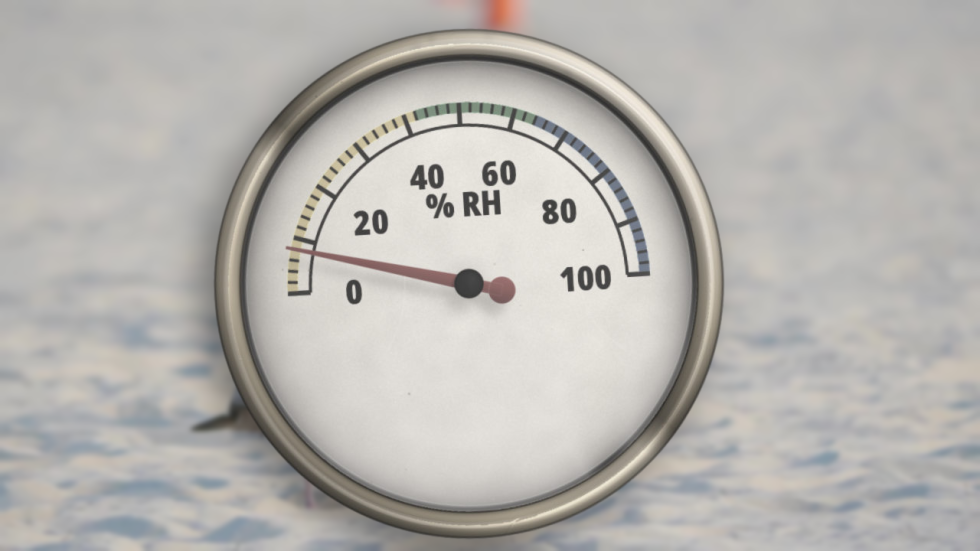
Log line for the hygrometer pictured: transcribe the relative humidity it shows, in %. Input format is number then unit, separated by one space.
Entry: 8 %
